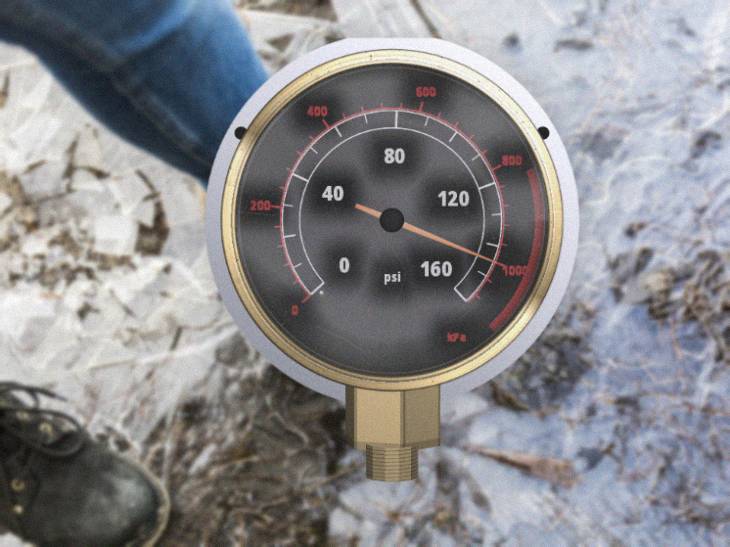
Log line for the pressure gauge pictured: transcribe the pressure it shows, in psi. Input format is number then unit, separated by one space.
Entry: 145 psi
